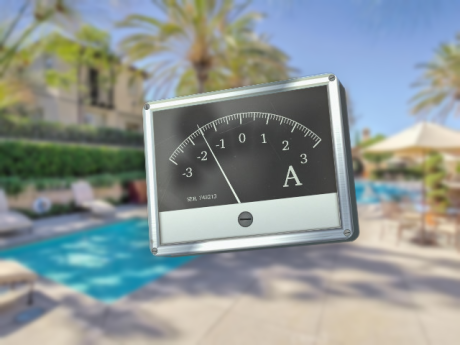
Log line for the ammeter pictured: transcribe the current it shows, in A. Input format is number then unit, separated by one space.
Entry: -1.5 A
